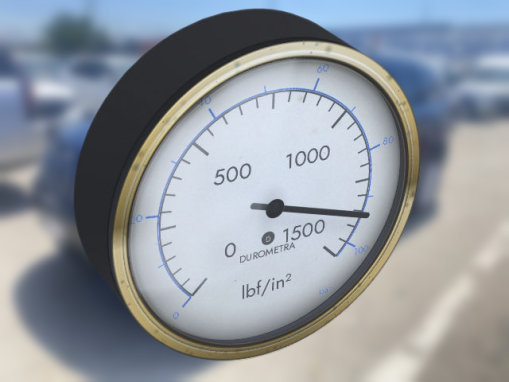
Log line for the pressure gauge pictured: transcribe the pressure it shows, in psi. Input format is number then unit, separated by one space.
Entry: 1350 psi
